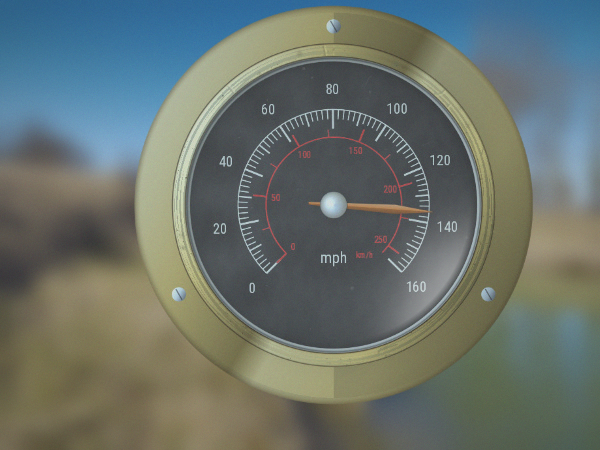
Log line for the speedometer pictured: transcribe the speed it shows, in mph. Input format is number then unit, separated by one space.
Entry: 136 mph
